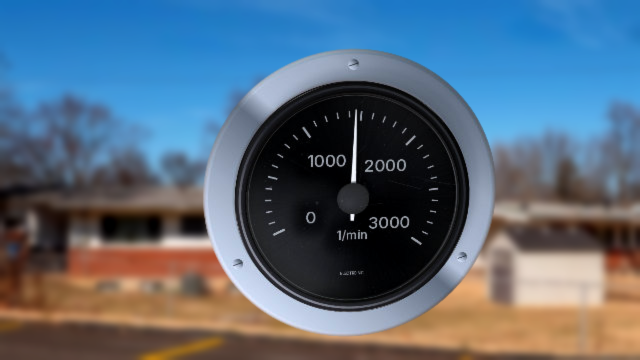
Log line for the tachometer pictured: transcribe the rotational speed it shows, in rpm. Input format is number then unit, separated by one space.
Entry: 1450 rpm
